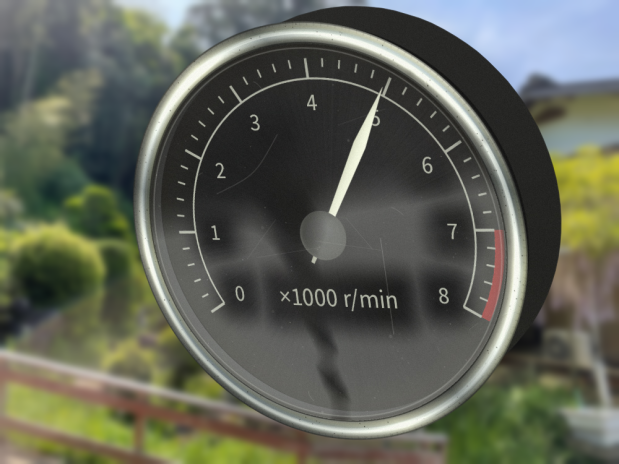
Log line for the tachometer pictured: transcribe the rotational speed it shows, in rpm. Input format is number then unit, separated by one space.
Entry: 5000 rpm
